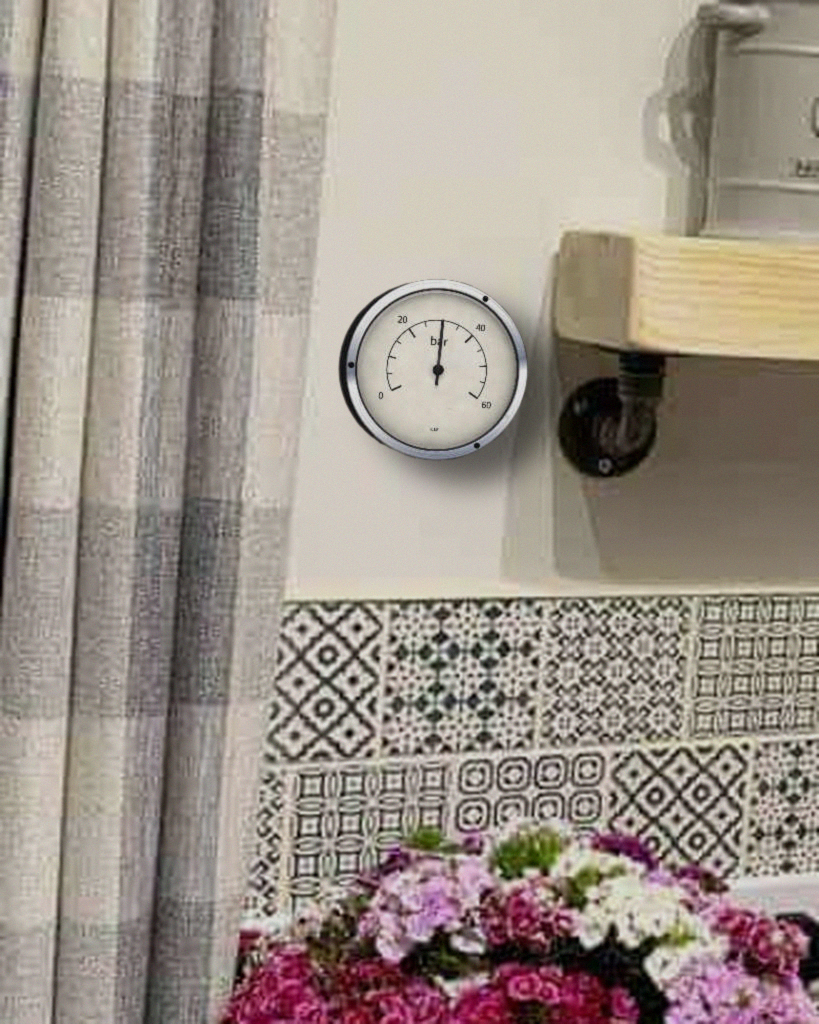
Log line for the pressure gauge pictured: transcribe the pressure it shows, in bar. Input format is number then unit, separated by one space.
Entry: 30 bar
